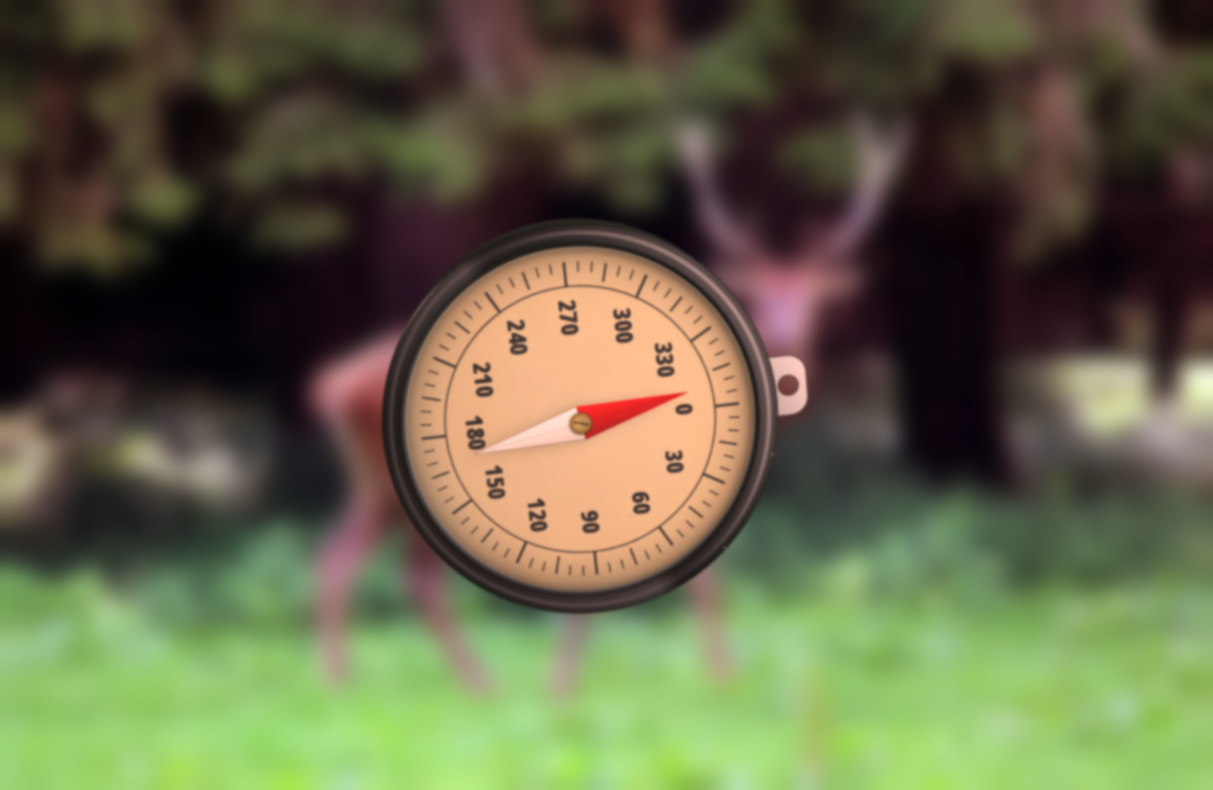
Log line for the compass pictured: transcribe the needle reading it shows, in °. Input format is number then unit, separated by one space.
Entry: 350 °
